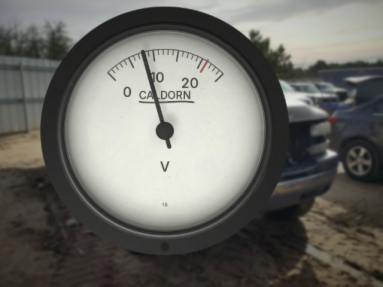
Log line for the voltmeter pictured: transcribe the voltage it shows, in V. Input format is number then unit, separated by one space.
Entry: 8 V
